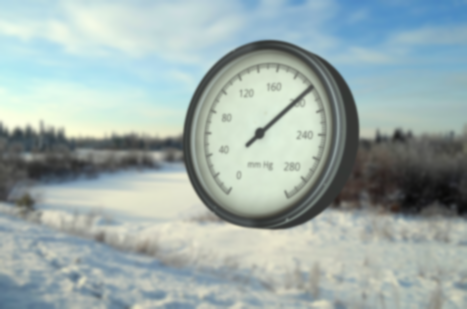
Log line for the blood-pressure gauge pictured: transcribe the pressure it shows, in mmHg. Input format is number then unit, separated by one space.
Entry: 200 mmHg
